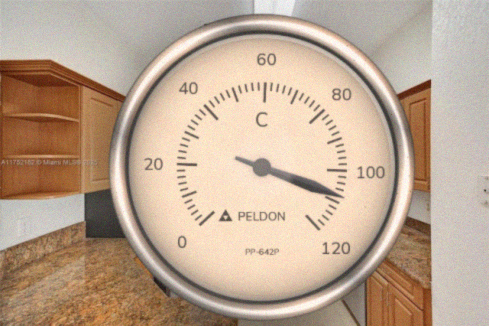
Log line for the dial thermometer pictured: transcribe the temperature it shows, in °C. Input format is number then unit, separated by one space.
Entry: 108 °C
